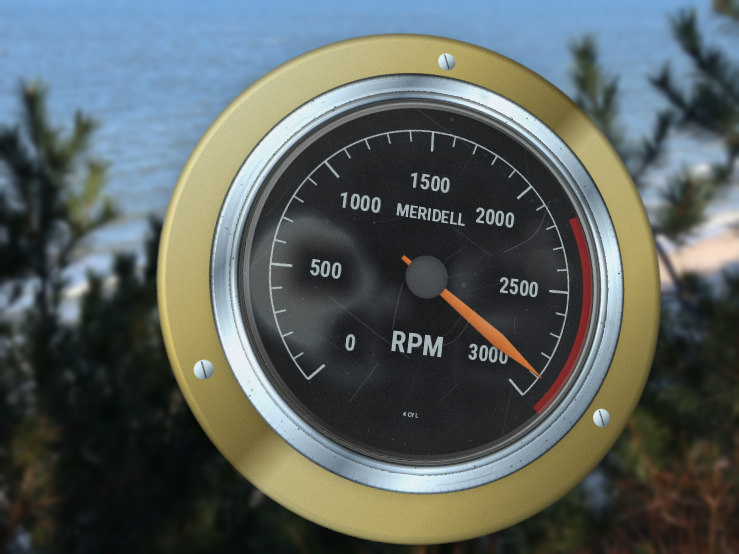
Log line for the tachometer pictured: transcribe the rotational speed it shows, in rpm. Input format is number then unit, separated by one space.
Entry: 2900 rpm
